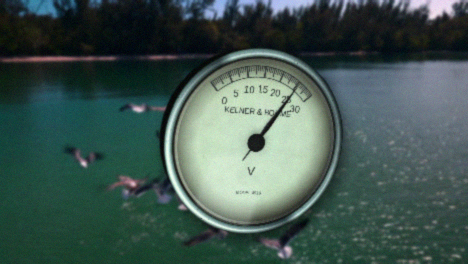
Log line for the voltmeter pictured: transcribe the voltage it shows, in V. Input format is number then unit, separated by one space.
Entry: 25 V
